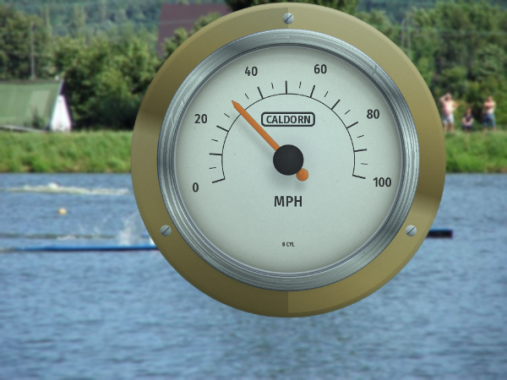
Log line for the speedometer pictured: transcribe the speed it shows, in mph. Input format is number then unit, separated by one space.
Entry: 30 mph
